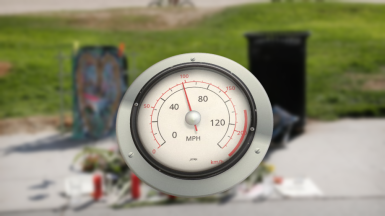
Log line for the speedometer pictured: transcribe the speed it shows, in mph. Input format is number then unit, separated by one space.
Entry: 60 mph
